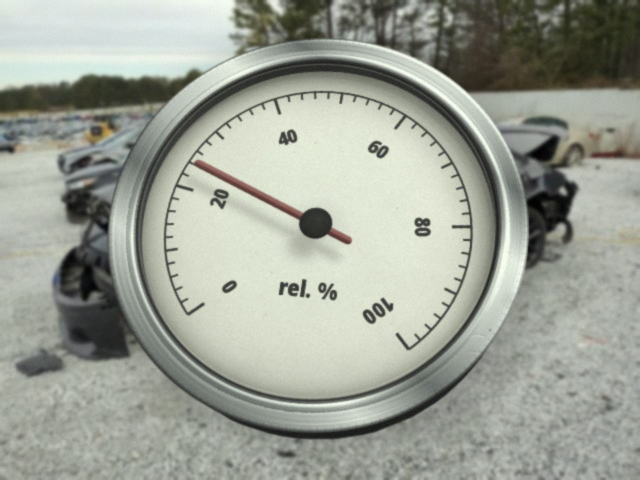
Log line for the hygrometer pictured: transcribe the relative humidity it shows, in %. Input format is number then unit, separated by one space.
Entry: 24 %
